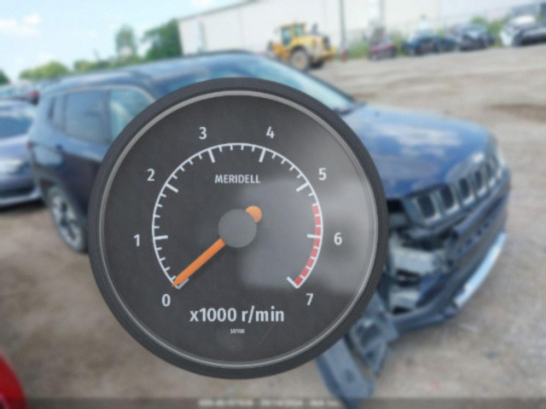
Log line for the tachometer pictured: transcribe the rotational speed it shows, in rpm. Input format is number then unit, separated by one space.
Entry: 100 rpm
